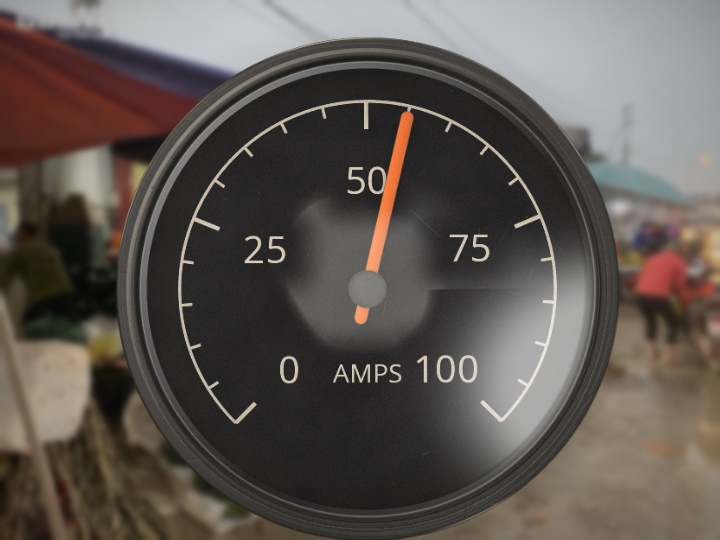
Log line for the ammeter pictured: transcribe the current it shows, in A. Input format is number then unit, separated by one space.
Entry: 55 A
